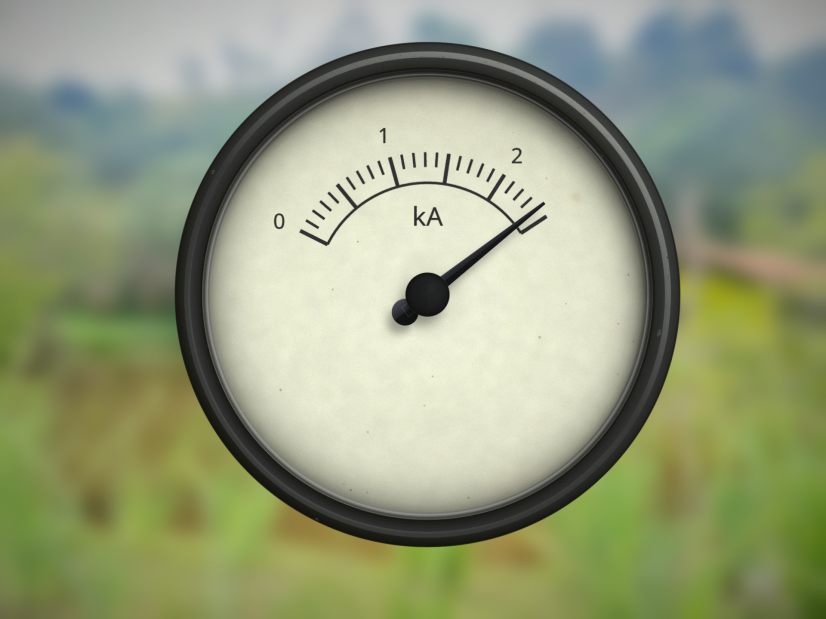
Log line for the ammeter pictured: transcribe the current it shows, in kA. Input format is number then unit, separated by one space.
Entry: 2.4 kA
